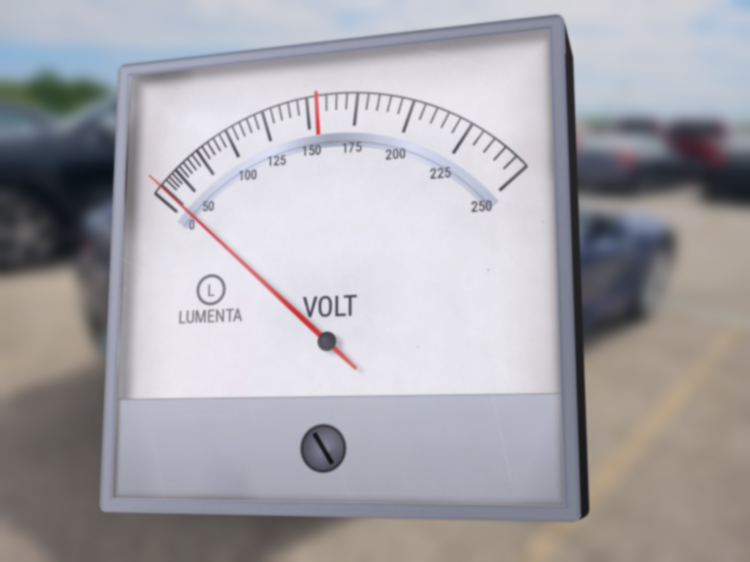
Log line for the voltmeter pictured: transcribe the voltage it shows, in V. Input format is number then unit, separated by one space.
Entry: 25 V
